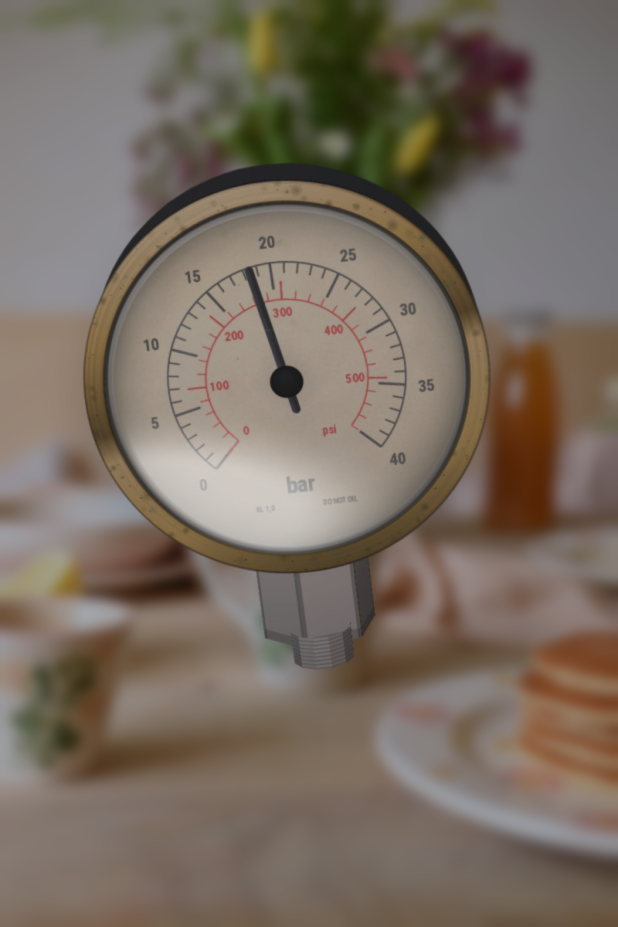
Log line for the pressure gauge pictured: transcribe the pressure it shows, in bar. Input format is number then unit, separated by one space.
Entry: 18.5 bar
